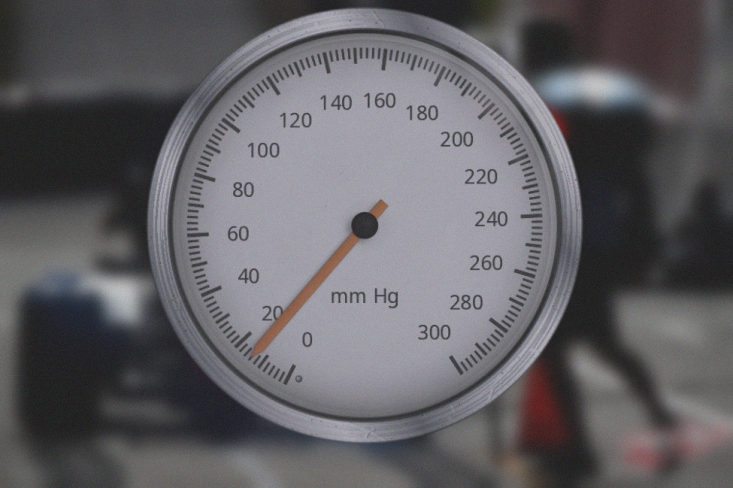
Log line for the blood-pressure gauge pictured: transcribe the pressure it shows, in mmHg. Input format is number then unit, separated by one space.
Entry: 14 mmHg
